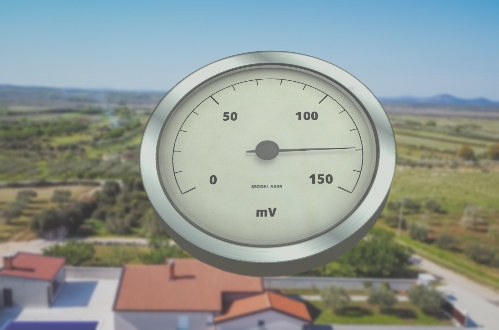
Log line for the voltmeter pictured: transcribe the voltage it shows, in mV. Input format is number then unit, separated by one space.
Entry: 130 mV
